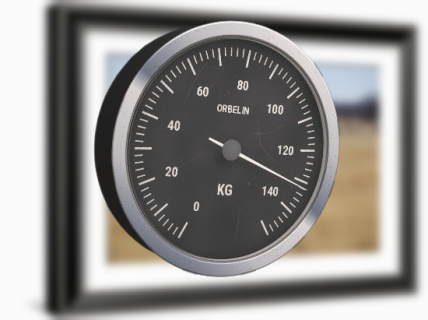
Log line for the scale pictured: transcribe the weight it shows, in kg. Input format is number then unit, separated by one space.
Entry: 132 kg
